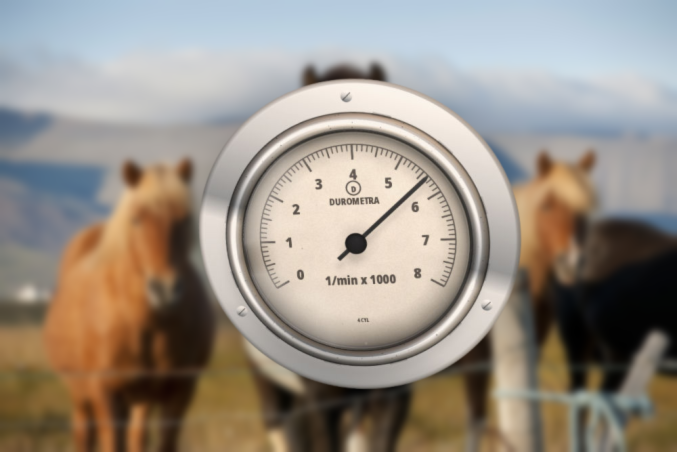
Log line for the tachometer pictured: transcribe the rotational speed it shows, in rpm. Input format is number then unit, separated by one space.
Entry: 5600 rpm
